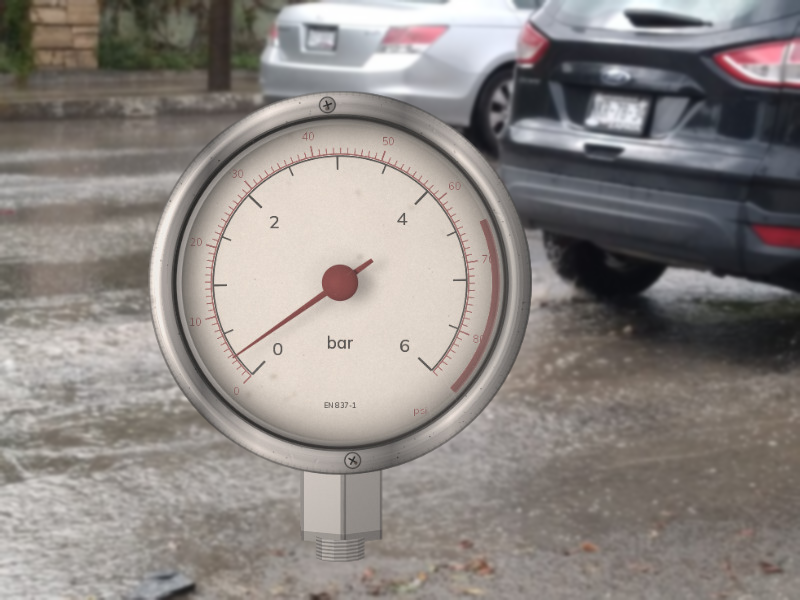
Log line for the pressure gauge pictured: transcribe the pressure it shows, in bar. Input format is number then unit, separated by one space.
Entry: 0.25 bar
